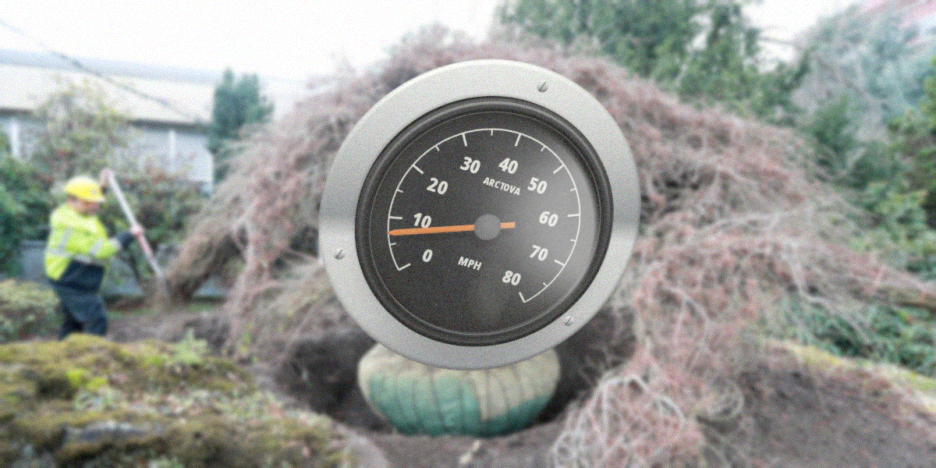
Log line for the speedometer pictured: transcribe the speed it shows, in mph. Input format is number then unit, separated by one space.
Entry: 7.5 mph
